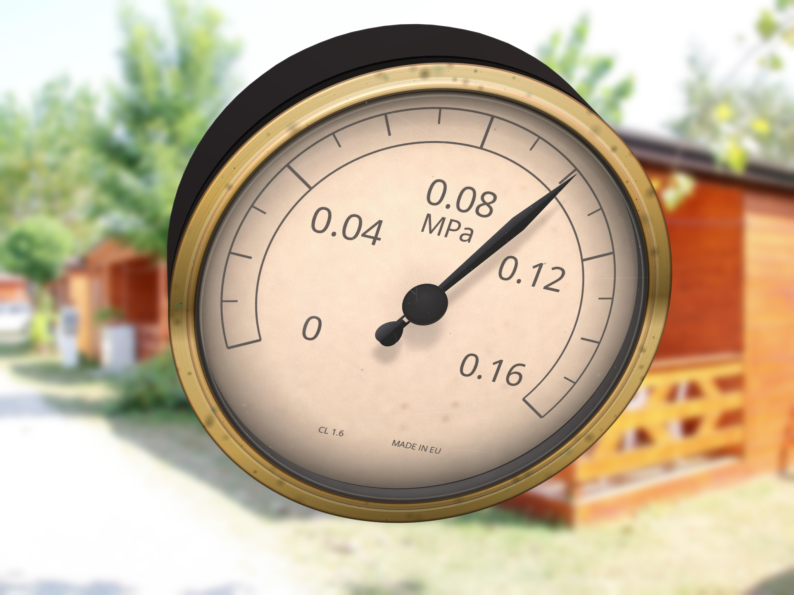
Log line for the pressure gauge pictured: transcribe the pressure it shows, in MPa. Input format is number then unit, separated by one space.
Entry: 0.1 MPa
